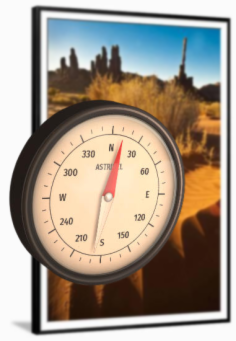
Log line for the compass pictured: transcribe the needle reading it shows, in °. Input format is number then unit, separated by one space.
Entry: 10 °
